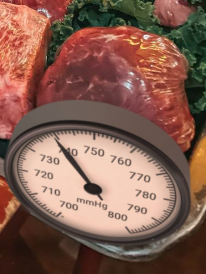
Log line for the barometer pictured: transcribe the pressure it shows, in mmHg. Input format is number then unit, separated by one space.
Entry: 740 mmHg
